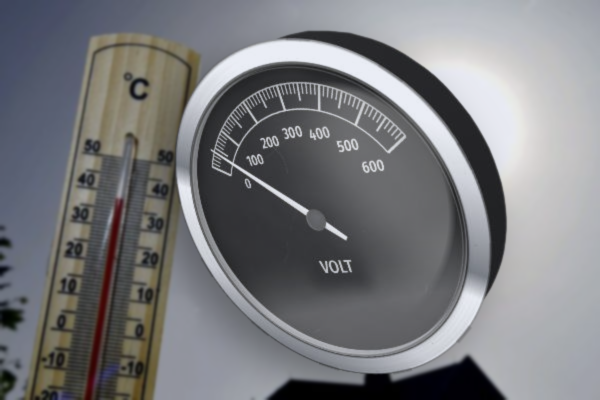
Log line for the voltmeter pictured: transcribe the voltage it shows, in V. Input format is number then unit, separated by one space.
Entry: 50 V
